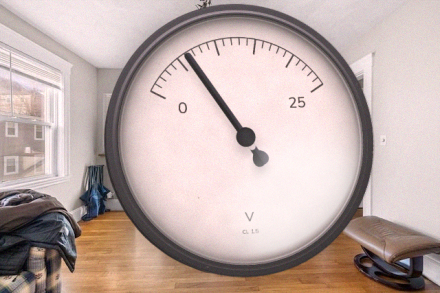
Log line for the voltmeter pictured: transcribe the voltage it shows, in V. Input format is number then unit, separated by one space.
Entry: 6 V
